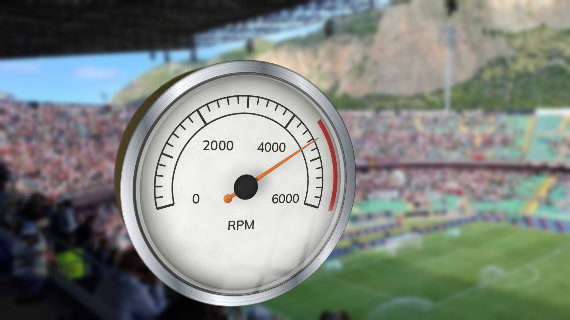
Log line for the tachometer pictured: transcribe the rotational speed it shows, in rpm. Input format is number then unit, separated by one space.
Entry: 4600 rpm
